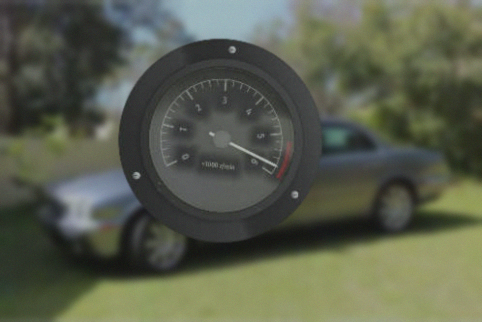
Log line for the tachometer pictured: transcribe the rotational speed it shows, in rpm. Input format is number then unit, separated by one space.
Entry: 5800 rpm
